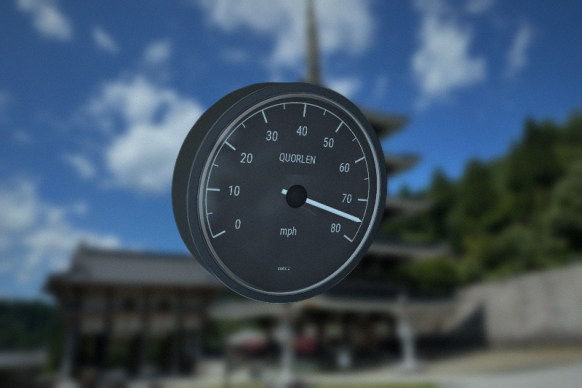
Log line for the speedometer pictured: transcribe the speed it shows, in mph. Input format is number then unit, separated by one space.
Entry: 75 mph
